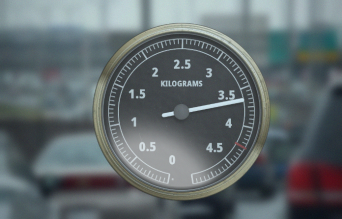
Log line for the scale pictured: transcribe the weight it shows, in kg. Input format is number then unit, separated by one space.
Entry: 3.65 kg
